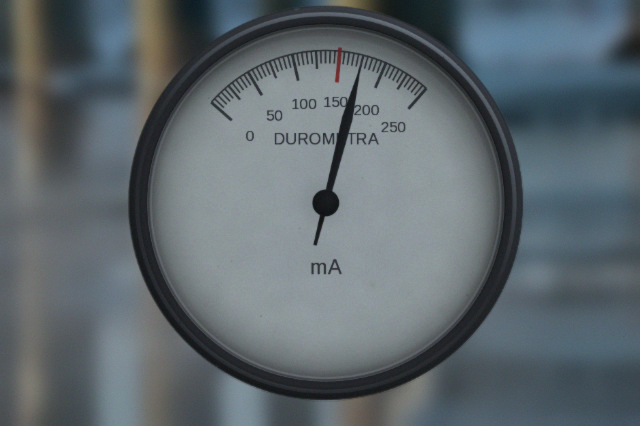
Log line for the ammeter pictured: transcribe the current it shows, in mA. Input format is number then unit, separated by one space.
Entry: 175 mA
